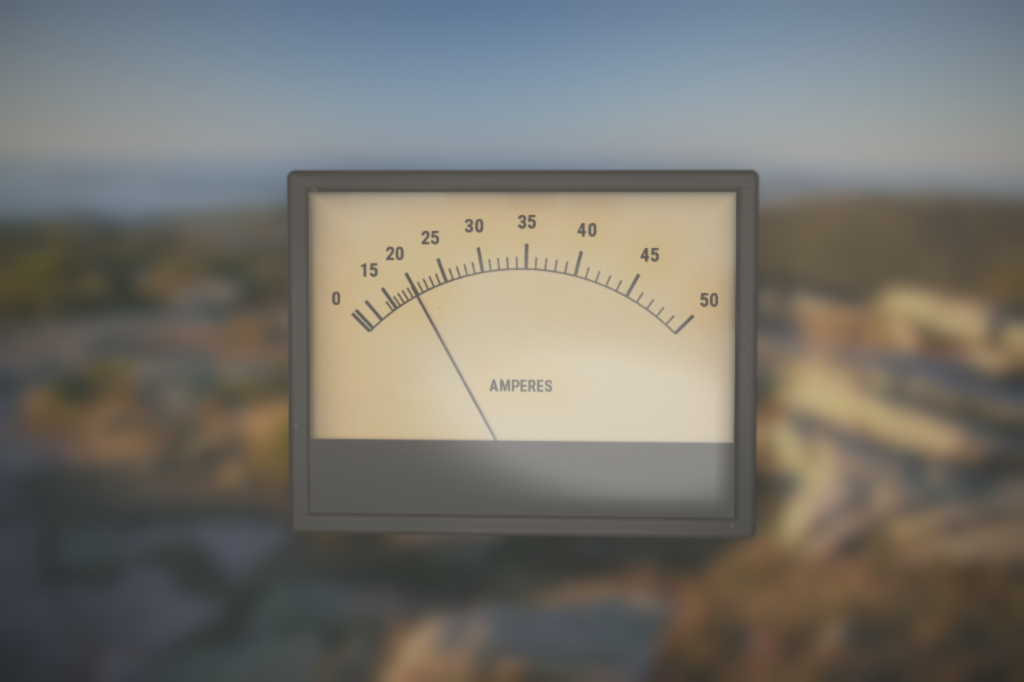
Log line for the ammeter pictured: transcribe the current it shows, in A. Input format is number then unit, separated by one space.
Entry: 20 A
